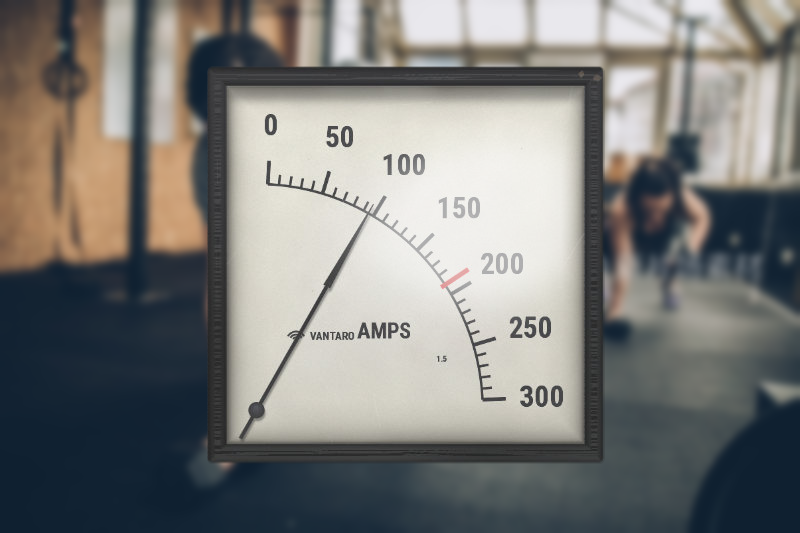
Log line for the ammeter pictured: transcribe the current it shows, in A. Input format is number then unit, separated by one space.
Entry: 95 A
